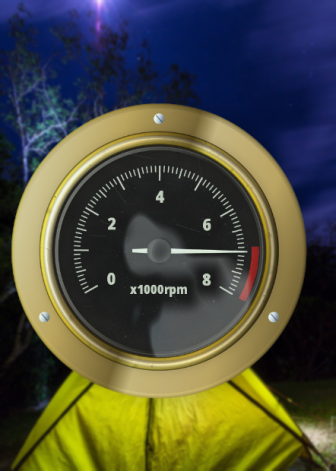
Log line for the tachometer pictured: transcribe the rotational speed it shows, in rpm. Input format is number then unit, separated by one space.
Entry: 7000 rpm
